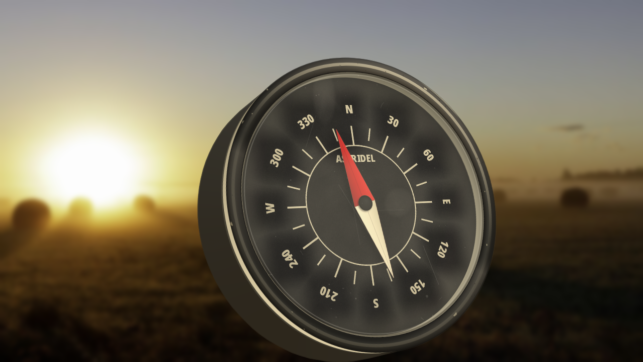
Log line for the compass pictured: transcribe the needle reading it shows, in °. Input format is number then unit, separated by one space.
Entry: 345 °
